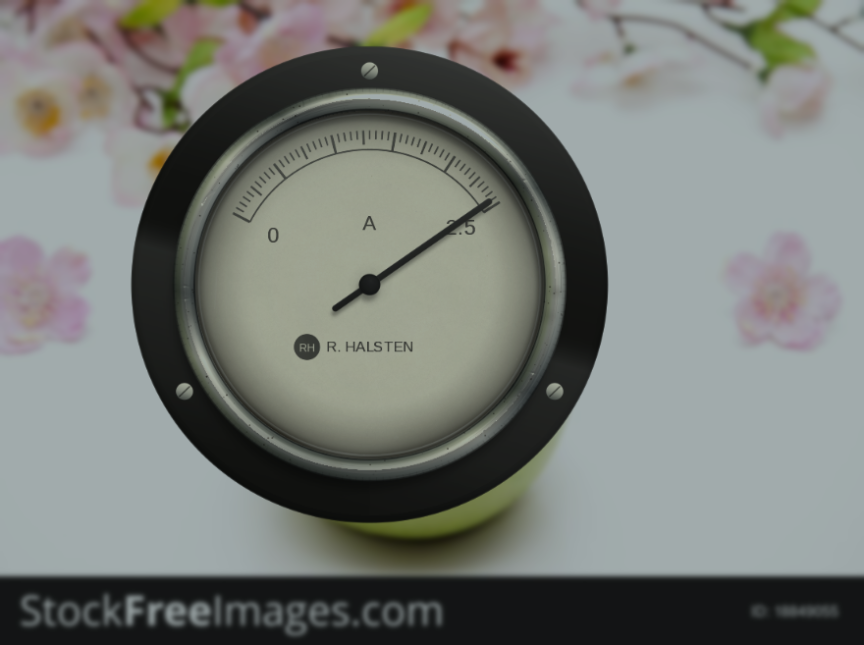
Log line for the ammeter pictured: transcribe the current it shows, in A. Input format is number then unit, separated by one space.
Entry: 2.45 A
